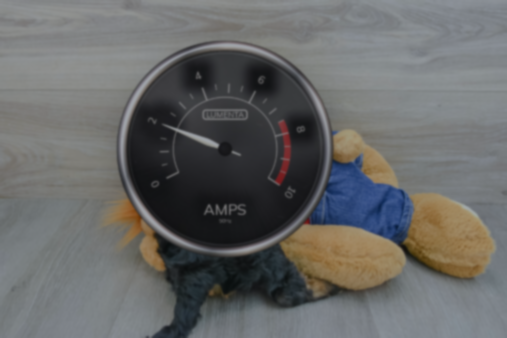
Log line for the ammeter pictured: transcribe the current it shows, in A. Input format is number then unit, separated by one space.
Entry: 2 A
